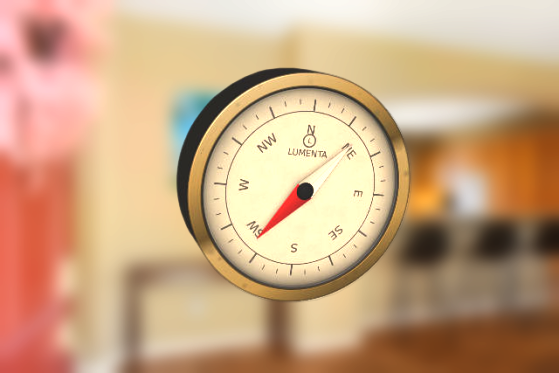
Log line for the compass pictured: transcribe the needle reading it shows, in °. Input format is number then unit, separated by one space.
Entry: 220 °
